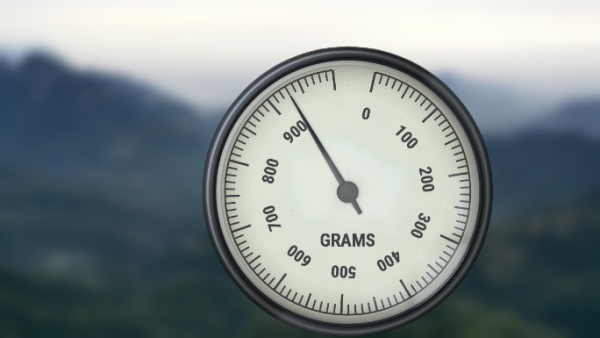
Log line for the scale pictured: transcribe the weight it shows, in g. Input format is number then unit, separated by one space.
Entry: 930 g
